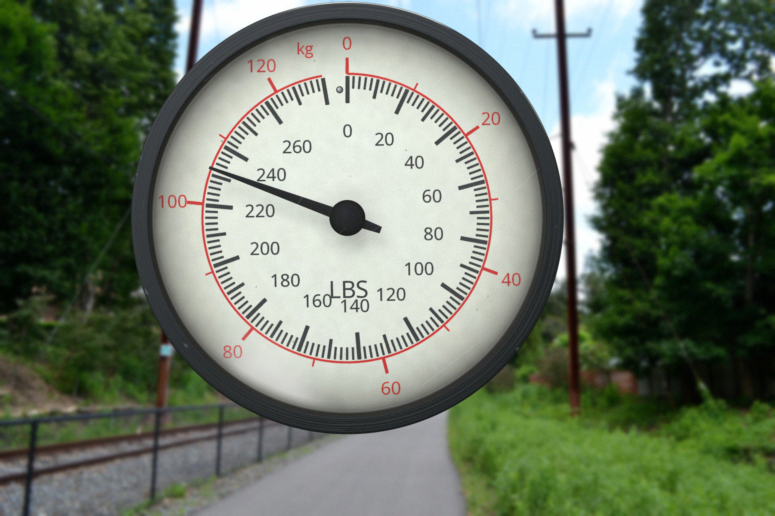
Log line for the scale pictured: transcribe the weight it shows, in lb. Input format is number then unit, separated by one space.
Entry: 232 lb
